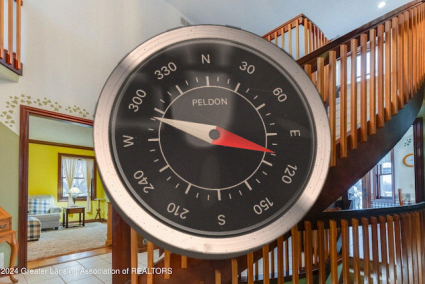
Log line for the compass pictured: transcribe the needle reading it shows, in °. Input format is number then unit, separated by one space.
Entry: 110 °
